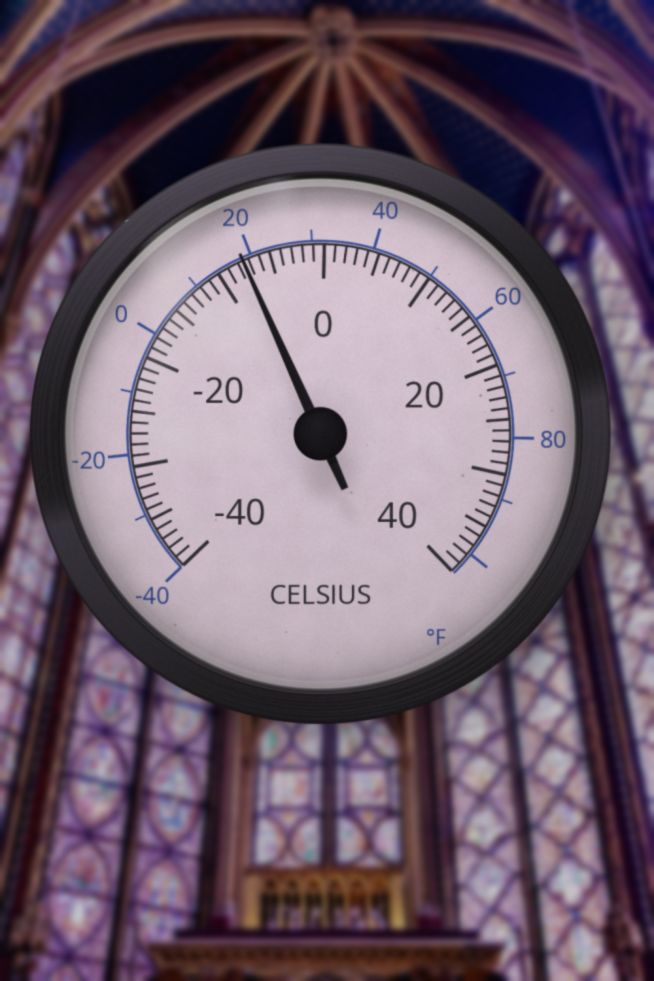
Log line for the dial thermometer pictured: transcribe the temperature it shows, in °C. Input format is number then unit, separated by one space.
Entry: -7.5 °C
